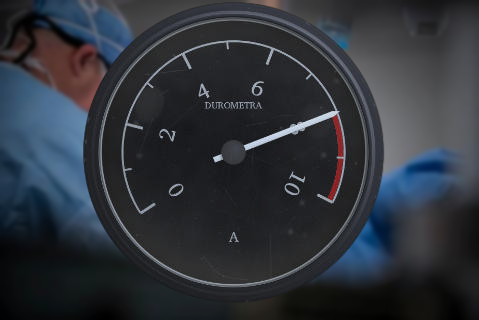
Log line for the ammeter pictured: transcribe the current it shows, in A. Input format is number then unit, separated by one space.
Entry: 8 A
